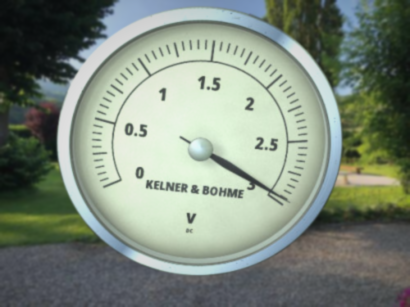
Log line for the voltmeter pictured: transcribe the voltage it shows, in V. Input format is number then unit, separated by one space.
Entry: 2.95 V
